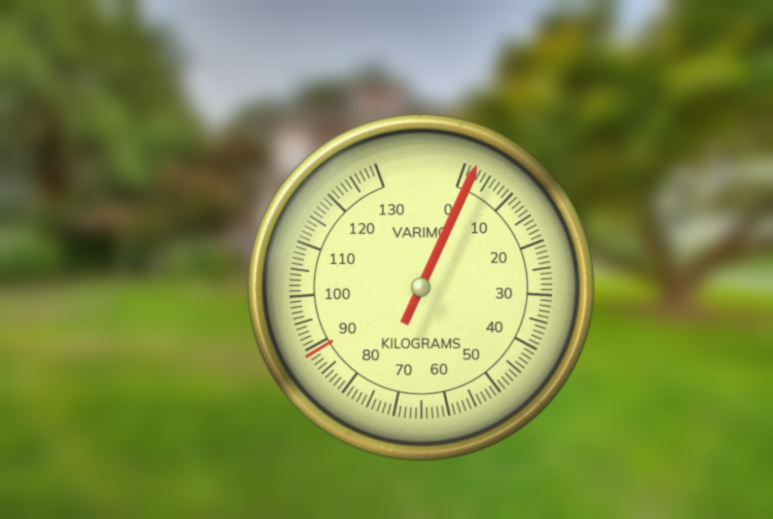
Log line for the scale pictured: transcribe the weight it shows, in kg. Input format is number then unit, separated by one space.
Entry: 2 kg
